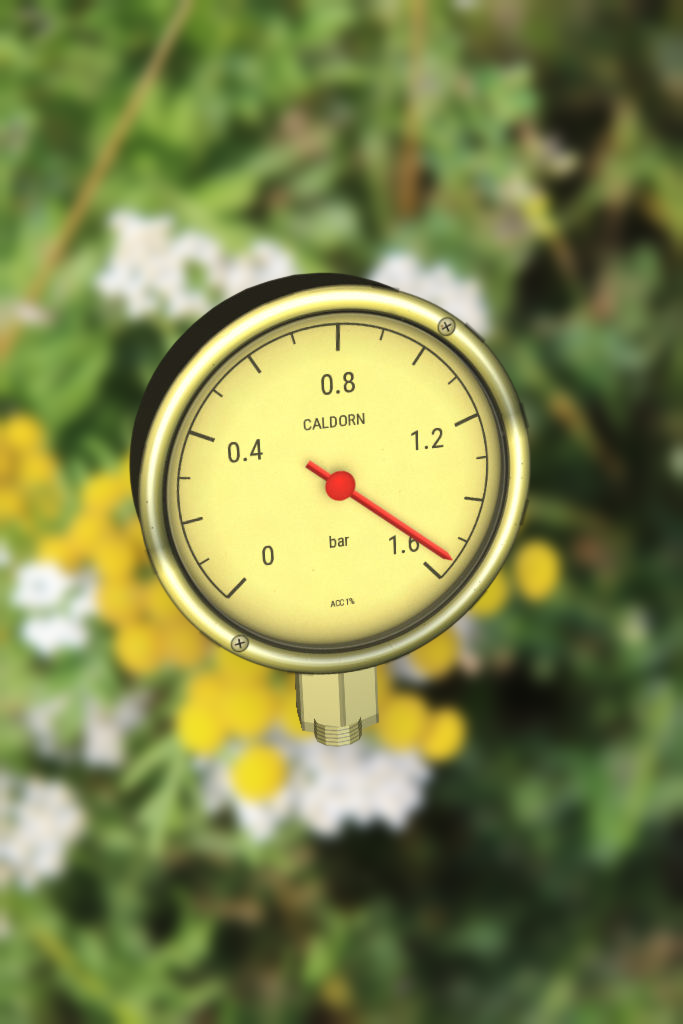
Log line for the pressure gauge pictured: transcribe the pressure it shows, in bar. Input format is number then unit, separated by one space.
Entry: 1.55 bar
